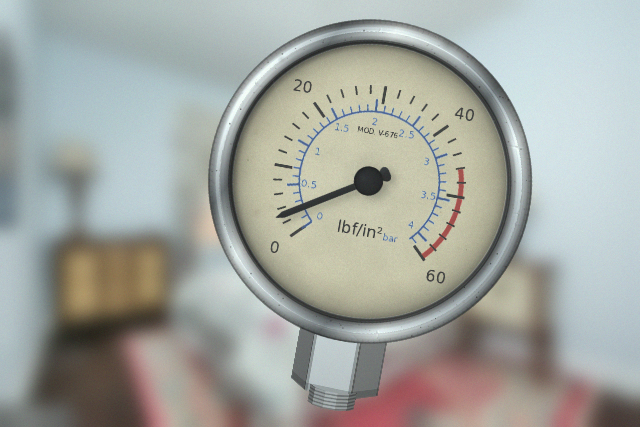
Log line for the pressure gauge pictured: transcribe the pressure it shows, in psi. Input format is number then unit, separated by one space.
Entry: 3 psi
